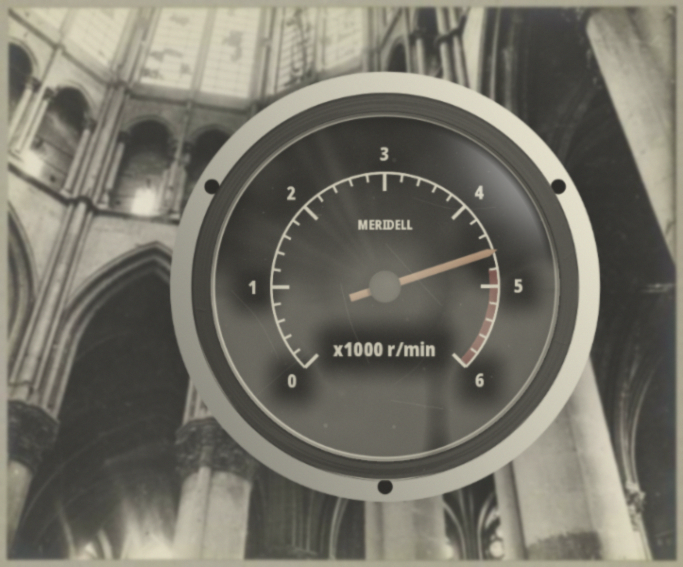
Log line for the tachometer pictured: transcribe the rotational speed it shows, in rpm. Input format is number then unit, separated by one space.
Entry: 4600 rpm
